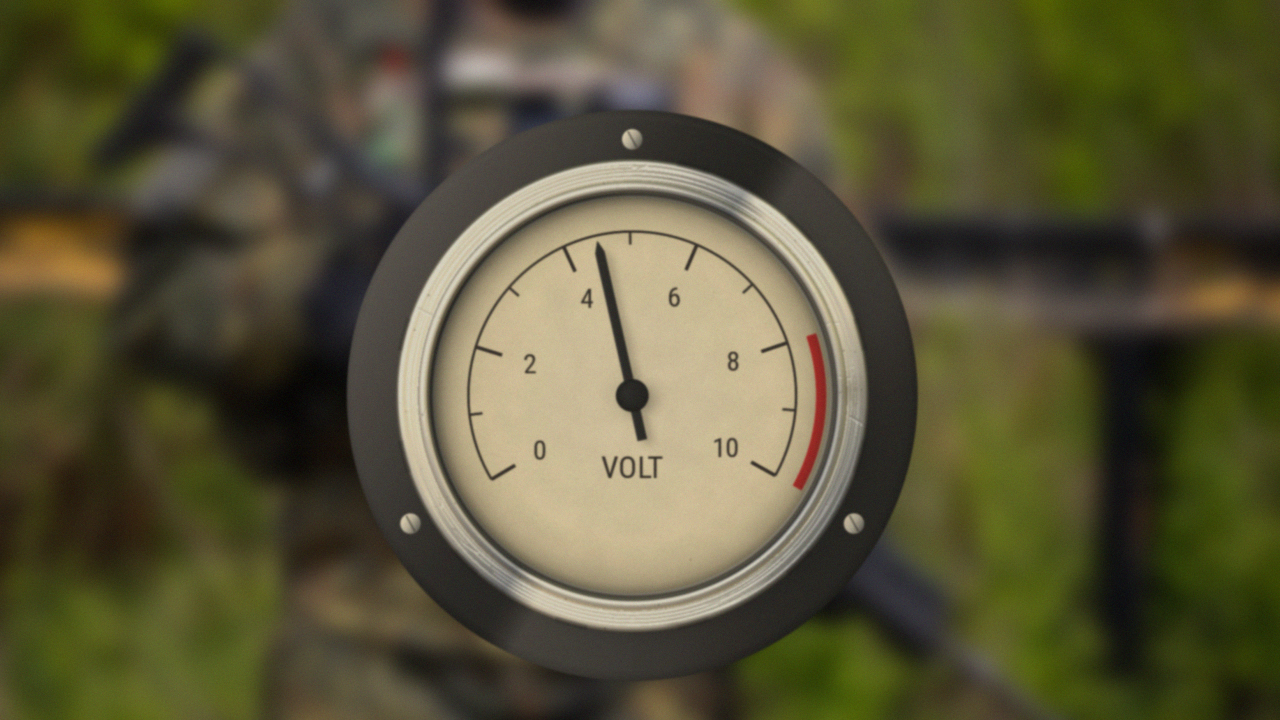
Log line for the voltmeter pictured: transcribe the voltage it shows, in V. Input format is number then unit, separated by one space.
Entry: 4.5 V
